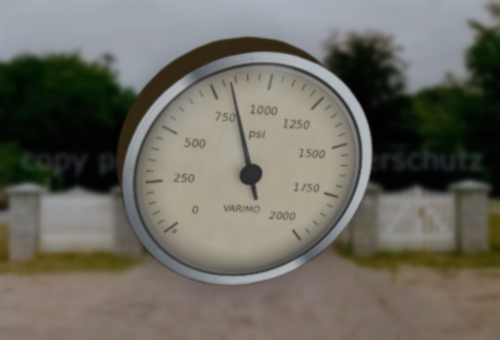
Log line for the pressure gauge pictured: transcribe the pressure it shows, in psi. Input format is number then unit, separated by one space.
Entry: 825 psi
